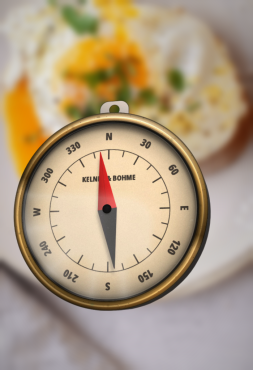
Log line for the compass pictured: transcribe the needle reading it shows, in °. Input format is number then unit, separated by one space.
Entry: 352.5 °
